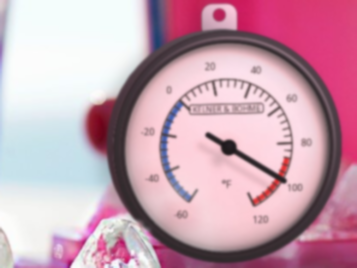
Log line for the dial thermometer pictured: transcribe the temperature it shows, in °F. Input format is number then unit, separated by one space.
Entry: 100 °F
